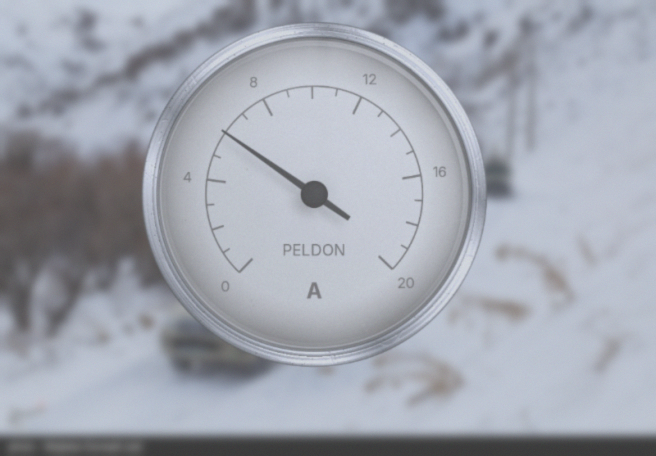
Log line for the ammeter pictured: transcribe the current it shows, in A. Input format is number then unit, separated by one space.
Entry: 6 A
